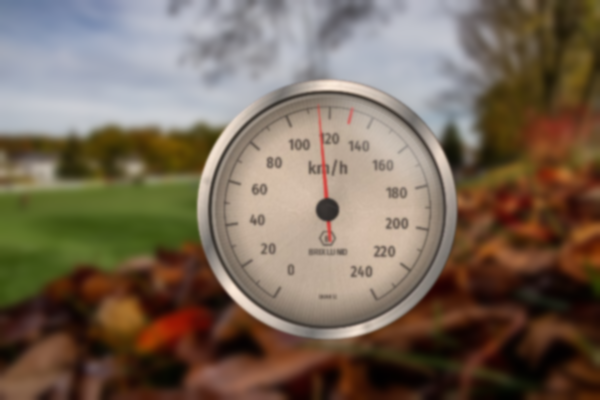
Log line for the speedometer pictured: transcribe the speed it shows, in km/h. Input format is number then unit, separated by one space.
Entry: 115 km/h
